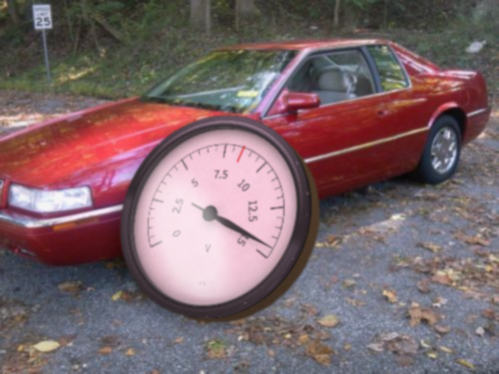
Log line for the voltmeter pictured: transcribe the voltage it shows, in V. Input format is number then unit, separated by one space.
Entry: 14.5 V
